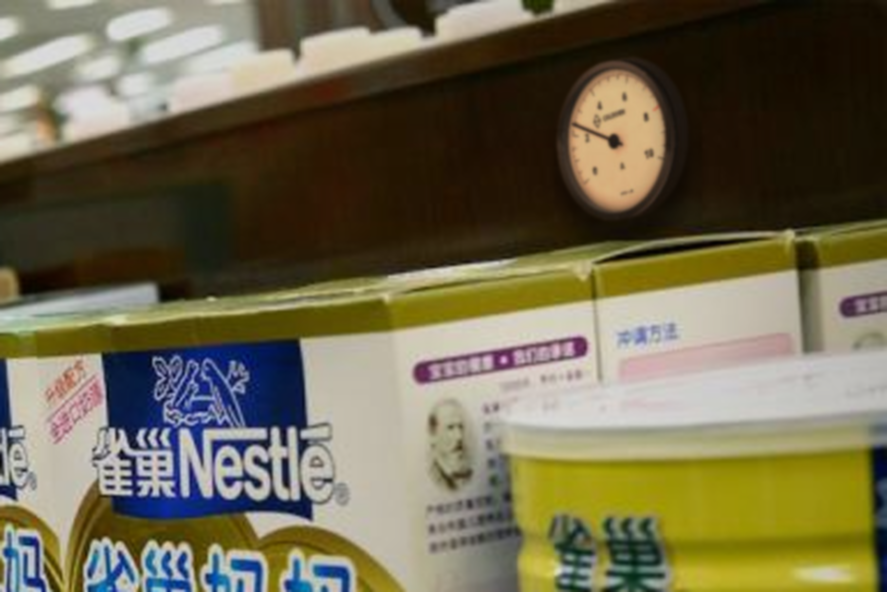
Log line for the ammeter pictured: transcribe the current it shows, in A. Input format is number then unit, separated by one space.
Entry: 2.5 A
